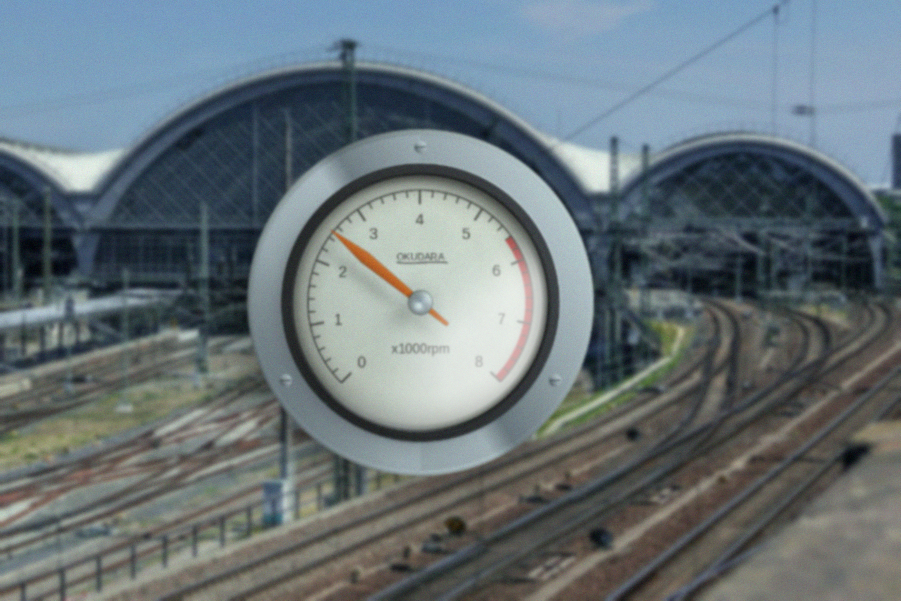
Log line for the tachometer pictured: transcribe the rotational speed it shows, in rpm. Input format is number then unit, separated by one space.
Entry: 2500 rpm
